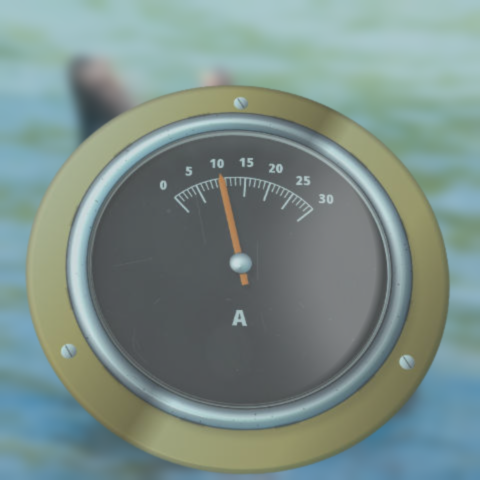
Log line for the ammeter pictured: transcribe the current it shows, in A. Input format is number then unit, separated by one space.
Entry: 10 A
